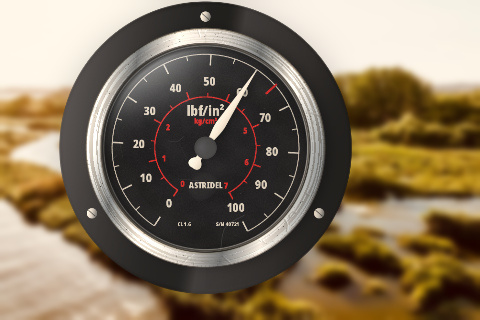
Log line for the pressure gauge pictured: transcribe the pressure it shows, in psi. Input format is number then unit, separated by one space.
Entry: 60 psi
